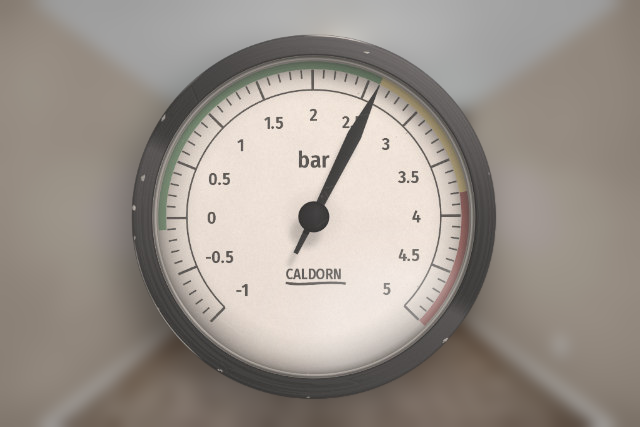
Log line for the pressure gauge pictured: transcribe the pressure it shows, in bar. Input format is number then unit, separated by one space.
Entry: 2.6 bar
